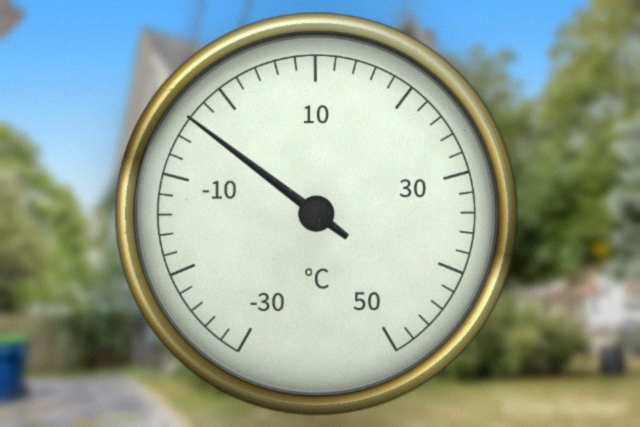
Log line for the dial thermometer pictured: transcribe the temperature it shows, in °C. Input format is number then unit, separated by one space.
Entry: -4 °C
